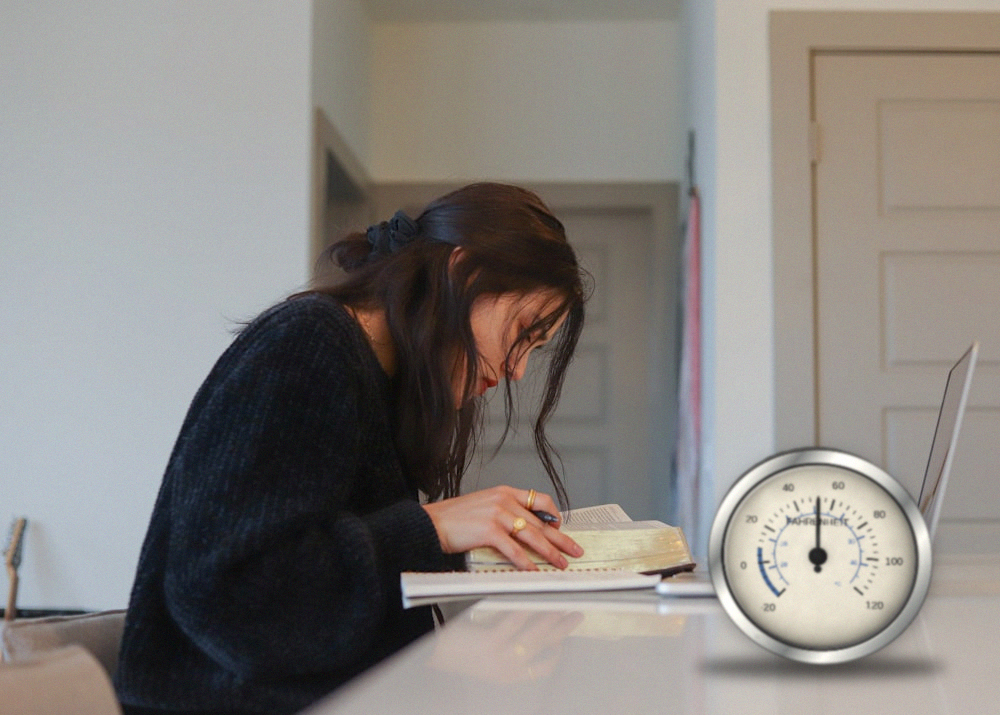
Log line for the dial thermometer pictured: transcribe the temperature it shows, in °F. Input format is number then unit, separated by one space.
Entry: 52 °F
